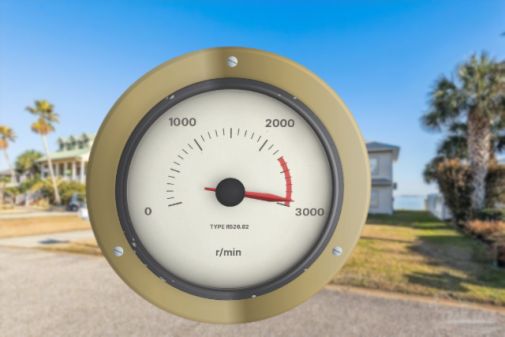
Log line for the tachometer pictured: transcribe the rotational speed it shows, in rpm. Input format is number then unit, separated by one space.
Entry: 2900 rpm
